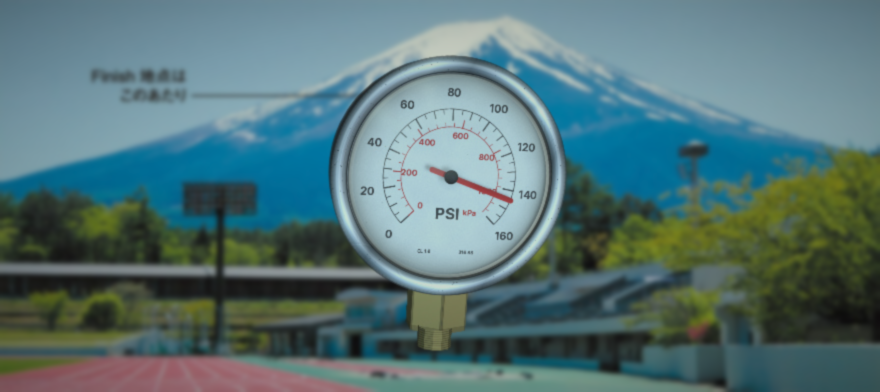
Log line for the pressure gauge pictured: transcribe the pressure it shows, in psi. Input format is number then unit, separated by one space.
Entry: 145 psi
